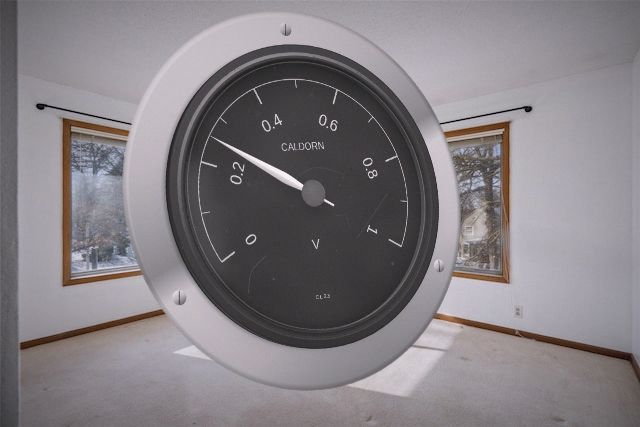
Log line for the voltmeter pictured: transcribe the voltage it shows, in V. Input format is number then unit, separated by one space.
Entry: 0.25 V
